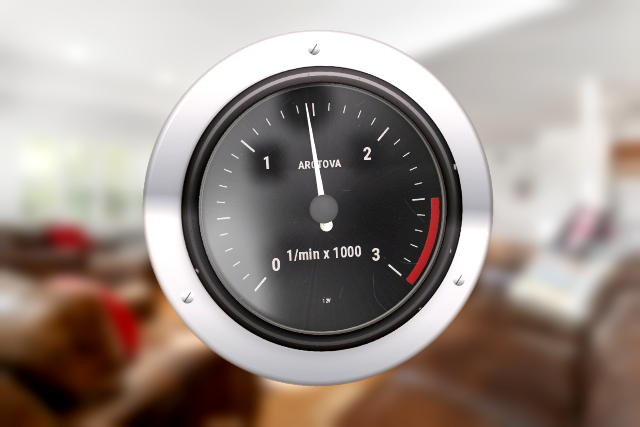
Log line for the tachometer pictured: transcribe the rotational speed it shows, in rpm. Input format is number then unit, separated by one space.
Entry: 1450 rpm
